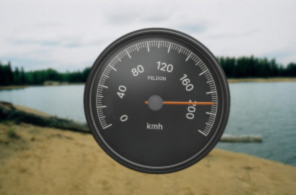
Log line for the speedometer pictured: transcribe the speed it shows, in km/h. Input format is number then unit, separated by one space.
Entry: 190 km/h
